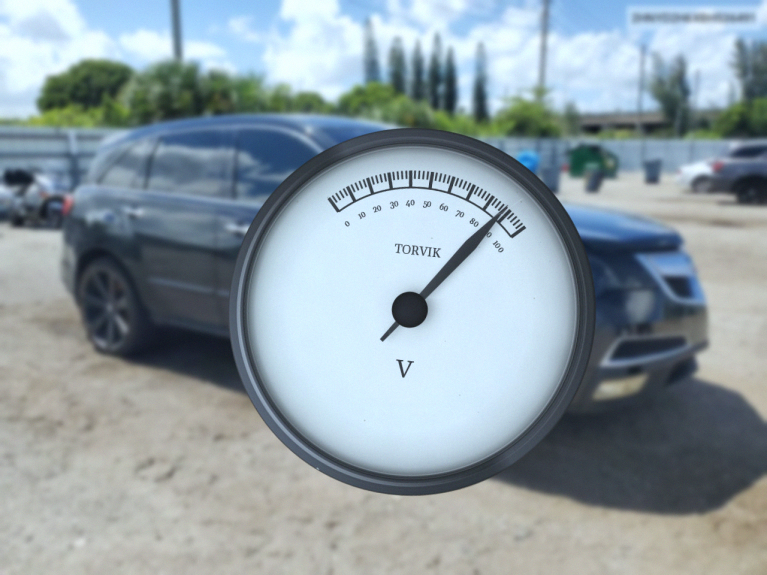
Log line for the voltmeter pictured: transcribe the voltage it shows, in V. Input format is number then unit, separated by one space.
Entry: 88 V
